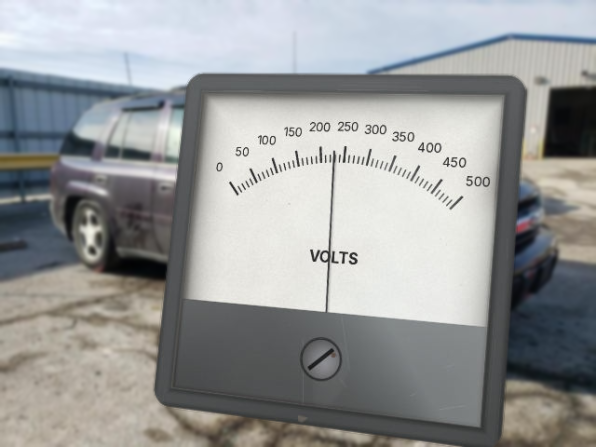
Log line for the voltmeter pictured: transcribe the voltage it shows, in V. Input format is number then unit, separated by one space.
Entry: 230 V
